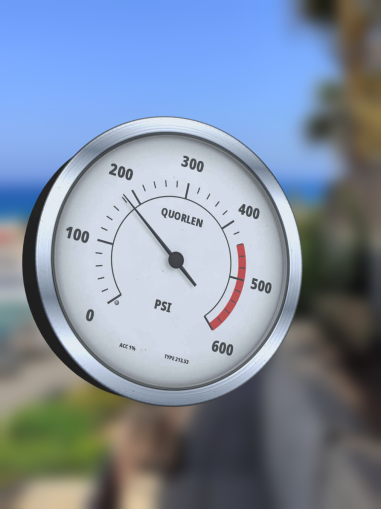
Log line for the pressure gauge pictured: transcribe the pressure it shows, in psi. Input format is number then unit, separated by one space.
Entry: 180 psi
